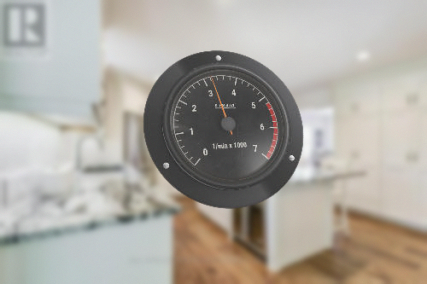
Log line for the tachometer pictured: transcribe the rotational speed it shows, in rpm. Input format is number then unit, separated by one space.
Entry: 3200 rpm
